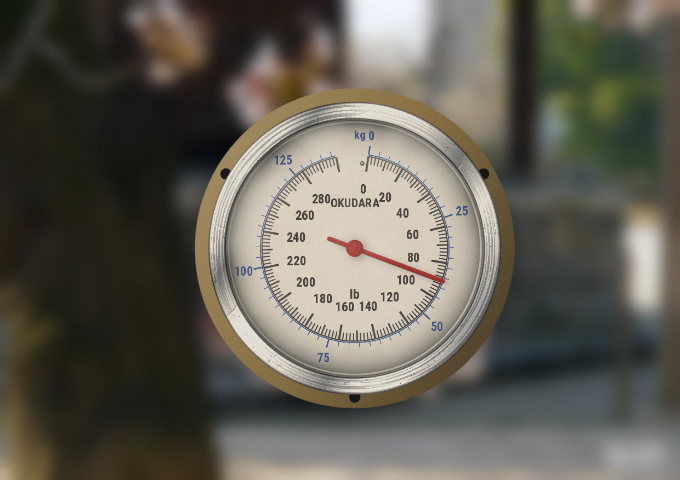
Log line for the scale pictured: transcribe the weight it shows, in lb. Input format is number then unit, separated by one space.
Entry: 90 lb
